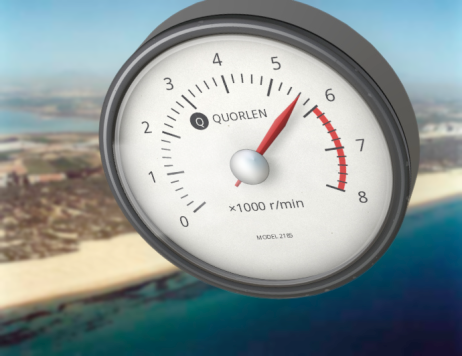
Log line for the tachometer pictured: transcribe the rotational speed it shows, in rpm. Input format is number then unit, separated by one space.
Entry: 5600 rpm
